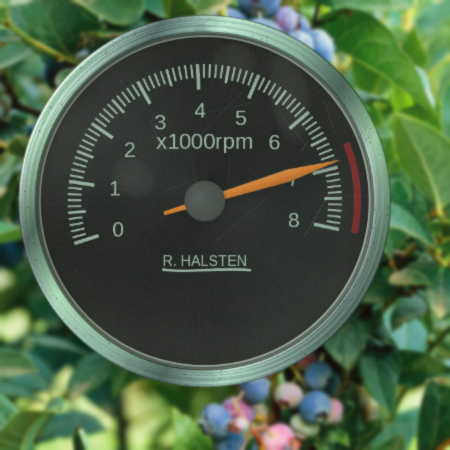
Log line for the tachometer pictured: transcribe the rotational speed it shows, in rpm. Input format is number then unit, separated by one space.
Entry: 6900 rpm
